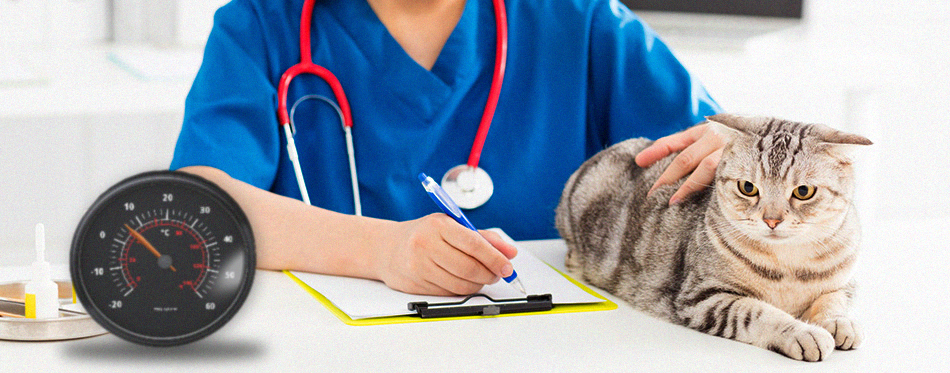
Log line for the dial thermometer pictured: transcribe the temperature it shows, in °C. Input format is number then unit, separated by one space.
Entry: 6 °C
